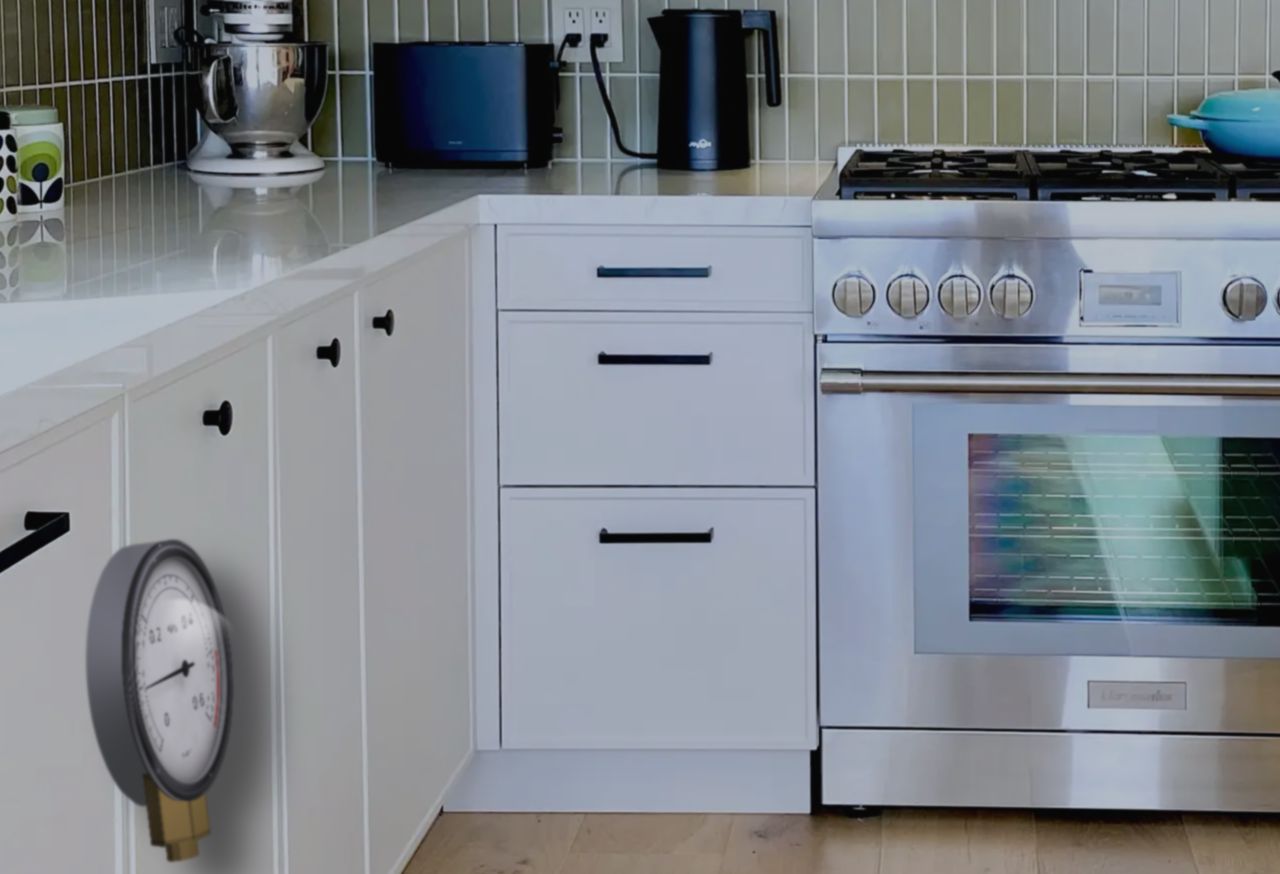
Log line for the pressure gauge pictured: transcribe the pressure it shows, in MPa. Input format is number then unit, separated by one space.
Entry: 0.1 MPa
